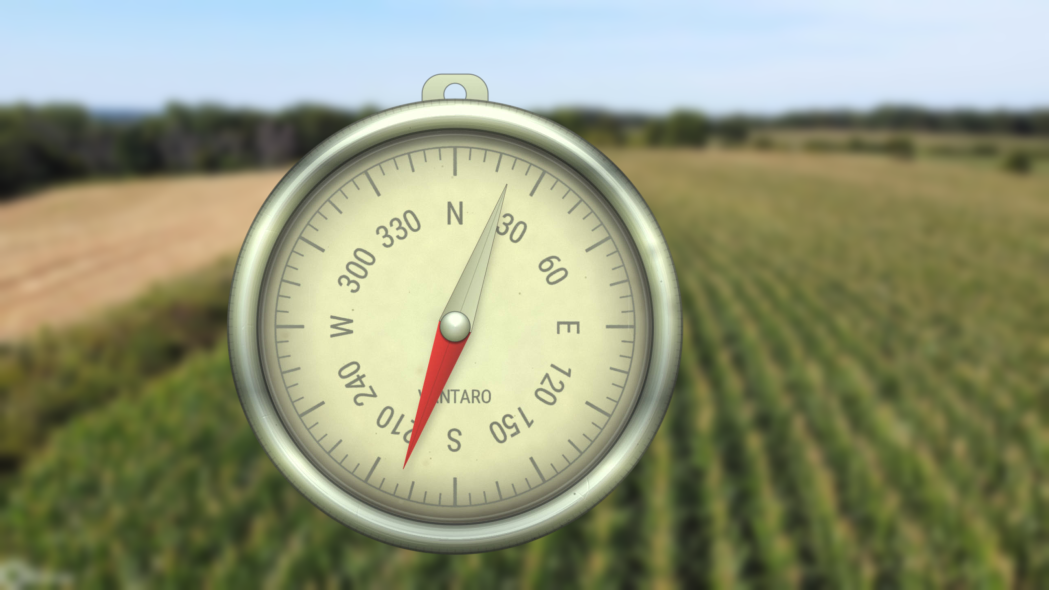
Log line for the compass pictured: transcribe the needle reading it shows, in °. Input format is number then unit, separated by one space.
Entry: 200 °
